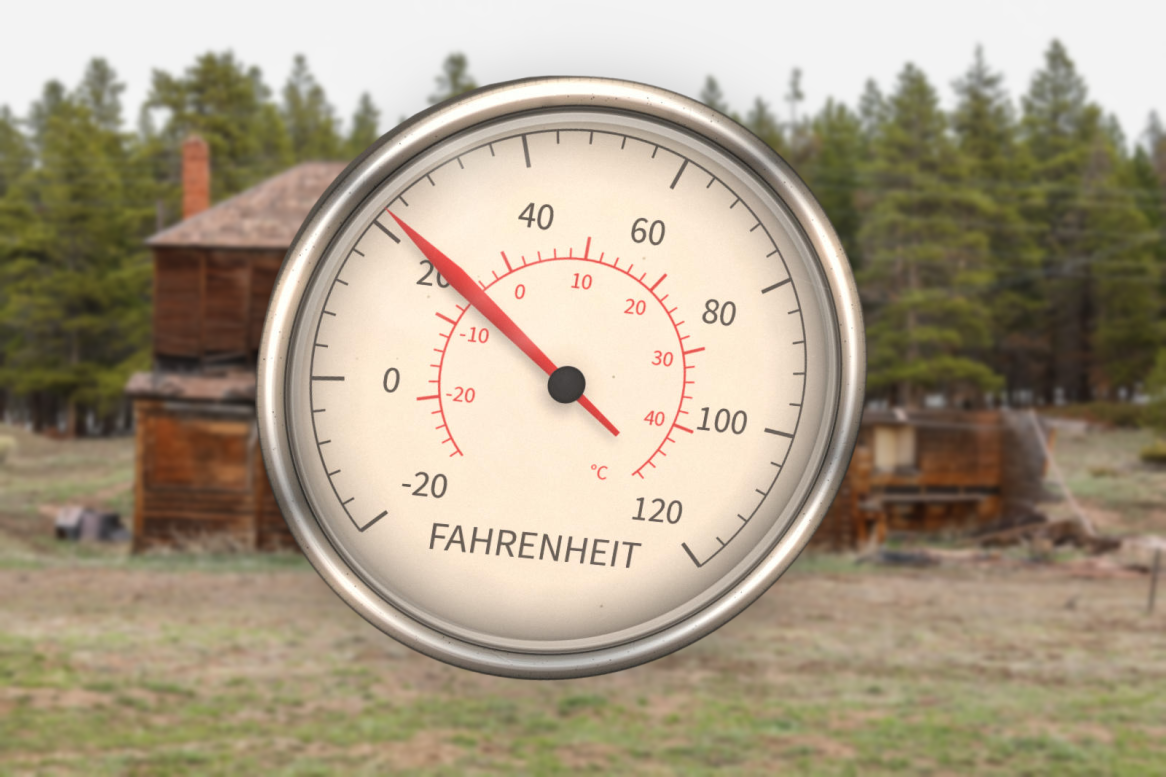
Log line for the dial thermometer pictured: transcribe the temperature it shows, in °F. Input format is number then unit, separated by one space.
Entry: 22 °F
